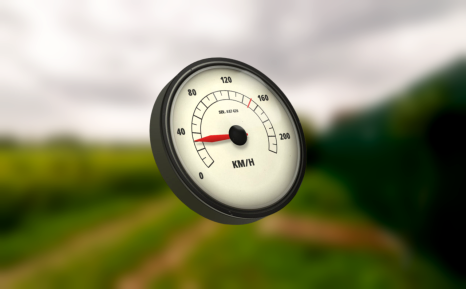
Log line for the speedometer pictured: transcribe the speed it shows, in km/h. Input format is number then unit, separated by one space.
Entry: 30 km/h
